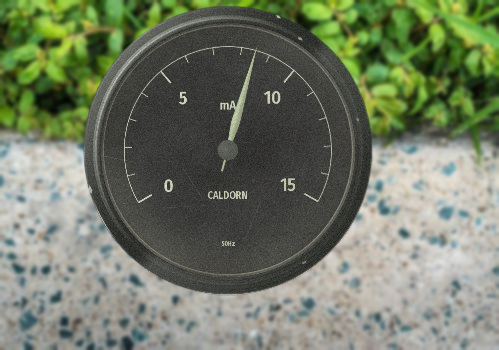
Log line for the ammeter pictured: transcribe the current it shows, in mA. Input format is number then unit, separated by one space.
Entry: 8.5 mA
